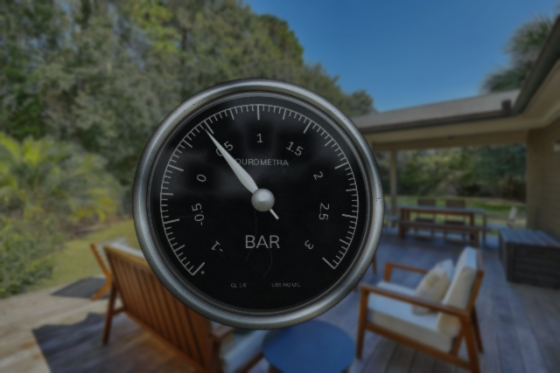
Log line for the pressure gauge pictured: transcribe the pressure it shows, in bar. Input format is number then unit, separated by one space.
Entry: 0.45 bar
